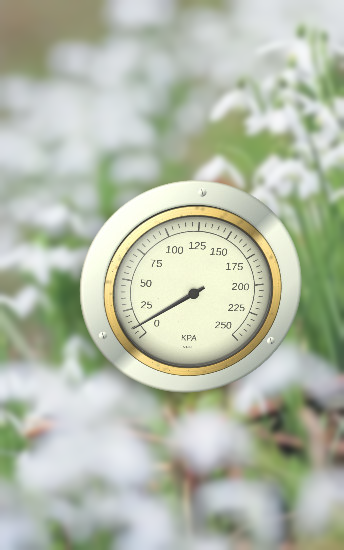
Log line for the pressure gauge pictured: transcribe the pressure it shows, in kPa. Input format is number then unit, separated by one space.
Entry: 10 kPa
